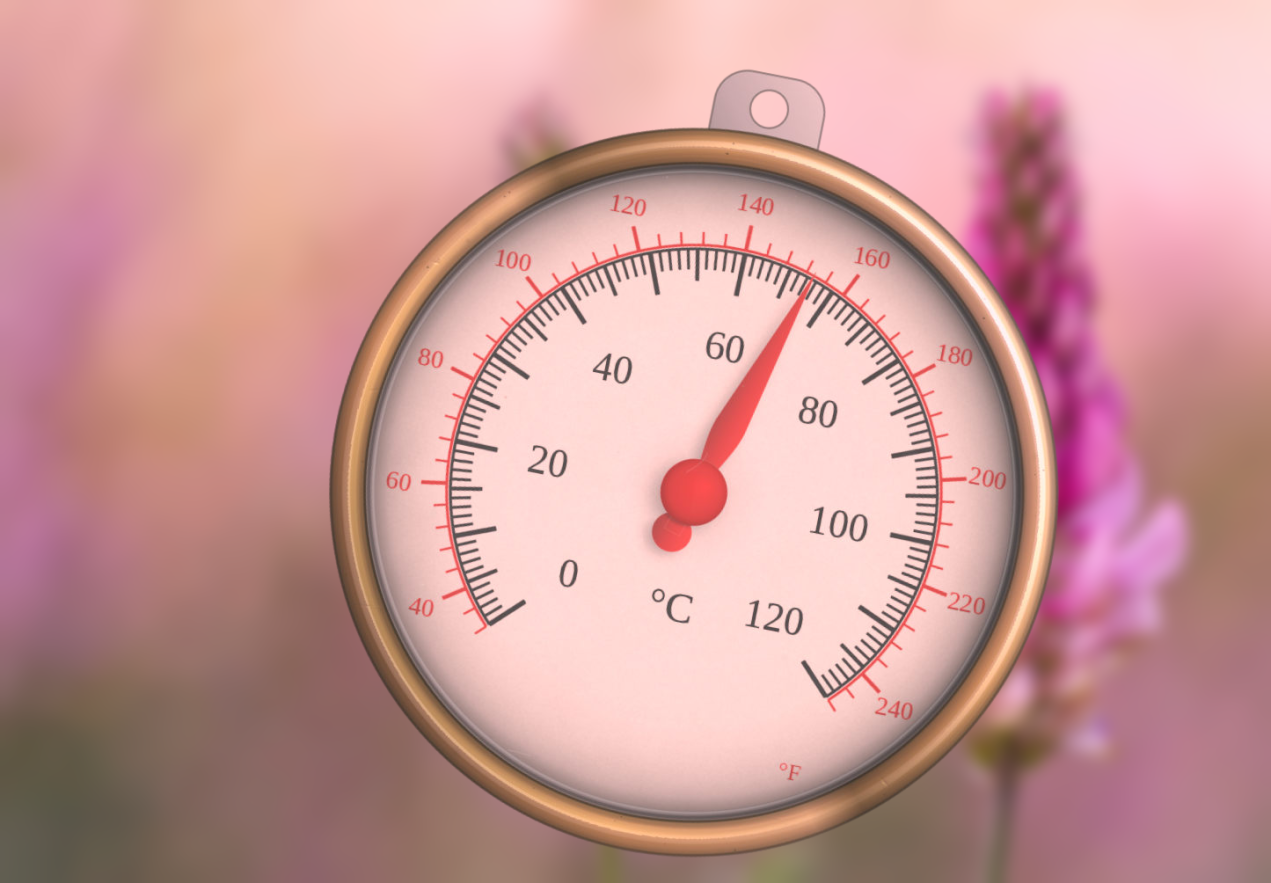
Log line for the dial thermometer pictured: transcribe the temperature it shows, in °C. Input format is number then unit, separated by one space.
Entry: 67.5 °C
